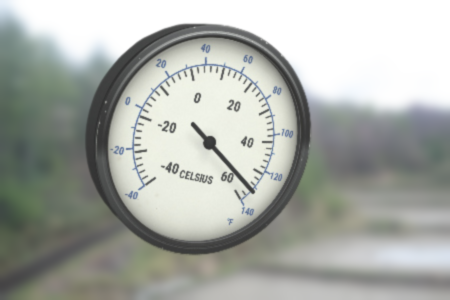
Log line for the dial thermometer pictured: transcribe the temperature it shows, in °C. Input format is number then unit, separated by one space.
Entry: 56 °C
